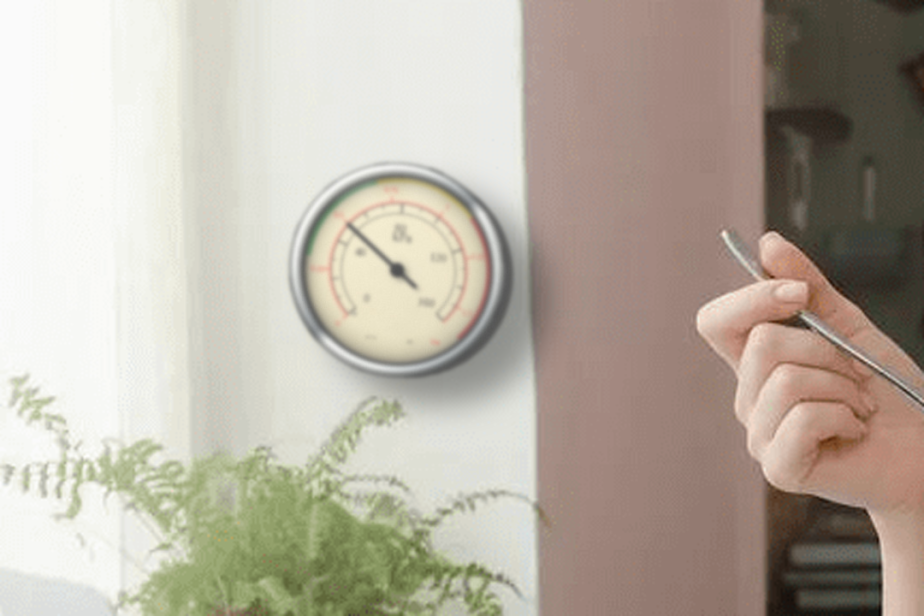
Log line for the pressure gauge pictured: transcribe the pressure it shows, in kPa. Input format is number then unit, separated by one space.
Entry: 50 kPa
